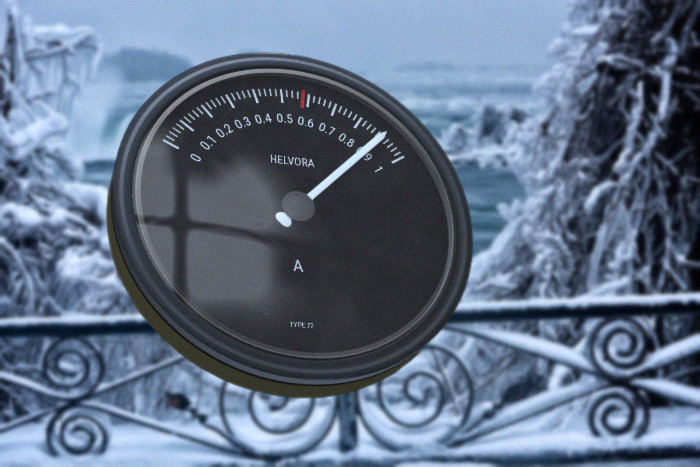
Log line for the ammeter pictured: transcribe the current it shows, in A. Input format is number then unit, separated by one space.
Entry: 0.9 A
